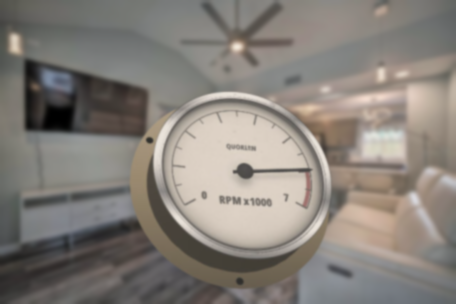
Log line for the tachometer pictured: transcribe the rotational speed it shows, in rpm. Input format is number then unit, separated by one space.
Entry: 6000 rpm
